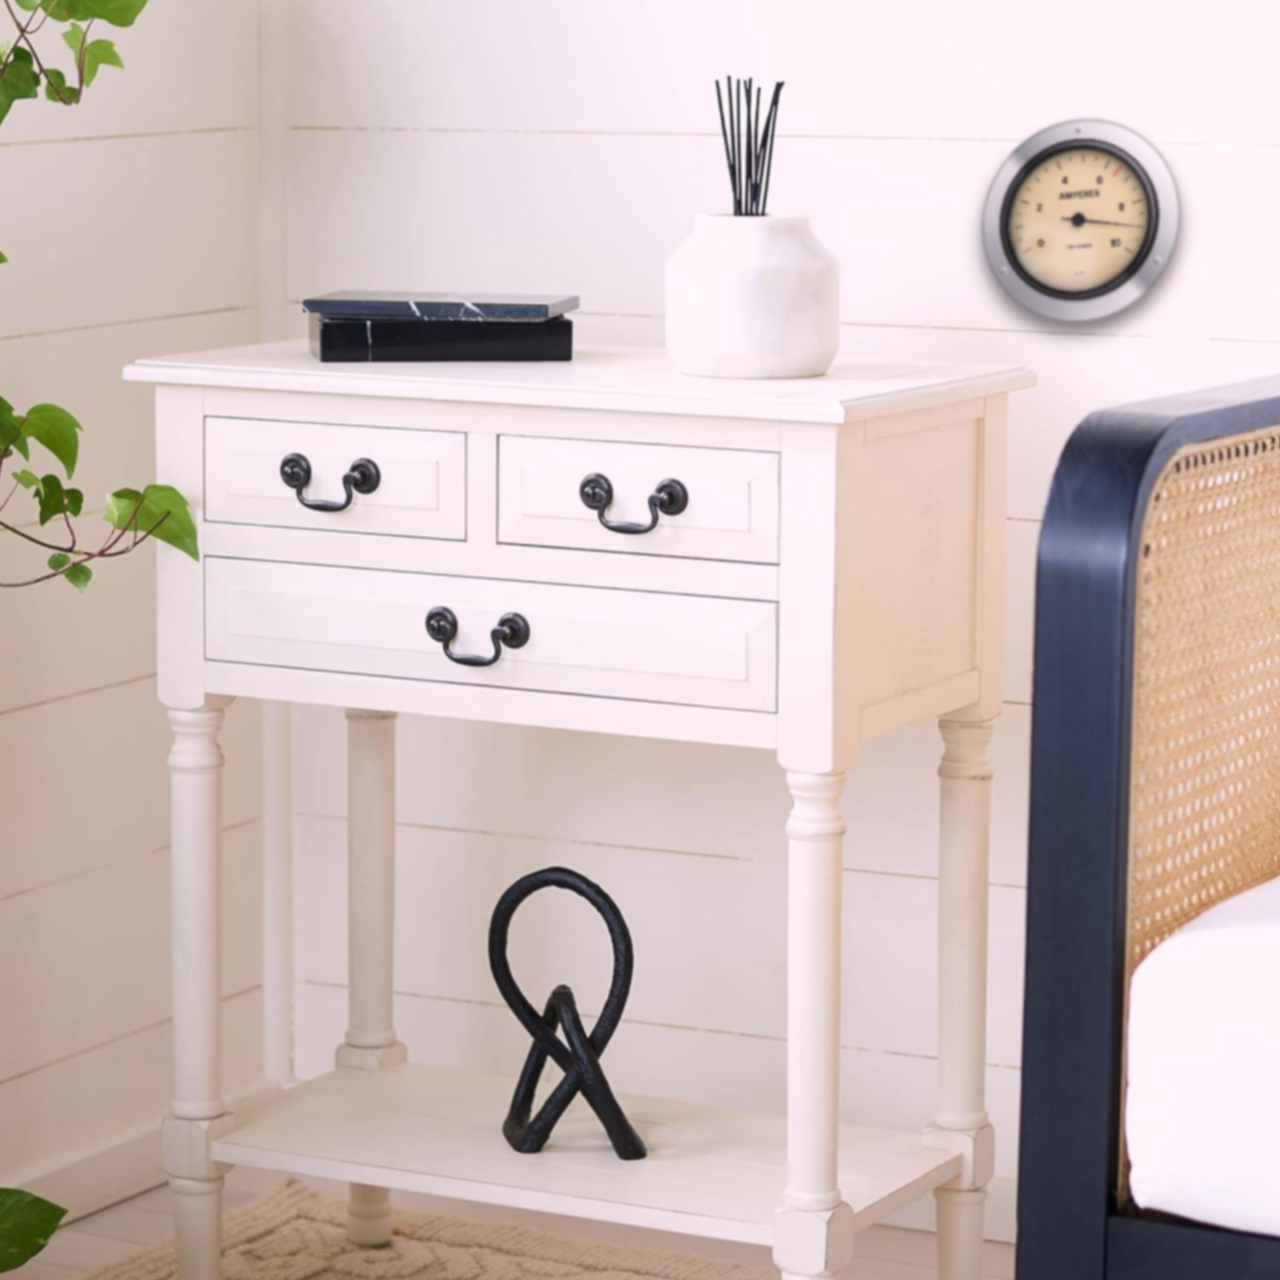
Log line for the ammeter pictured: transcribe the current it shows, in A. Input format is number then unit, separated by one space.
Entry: 9 A
